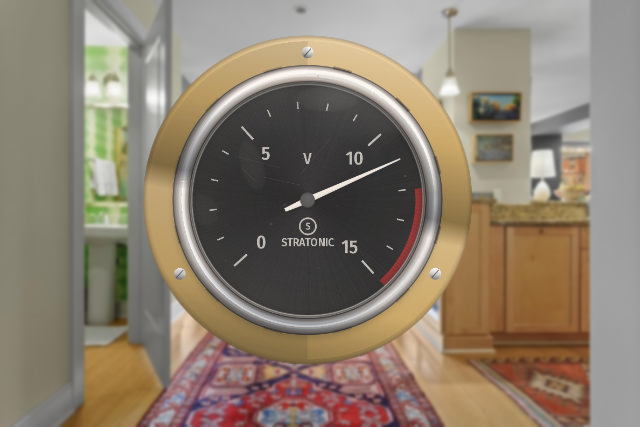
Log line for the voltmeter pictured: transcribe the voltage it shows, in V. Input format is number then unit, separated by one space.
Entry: 11 V
